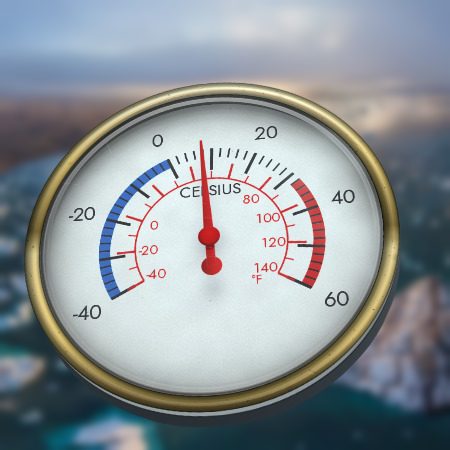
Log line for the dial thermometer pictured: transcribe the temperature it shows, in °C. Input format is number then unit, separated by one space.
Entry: 8 °C
